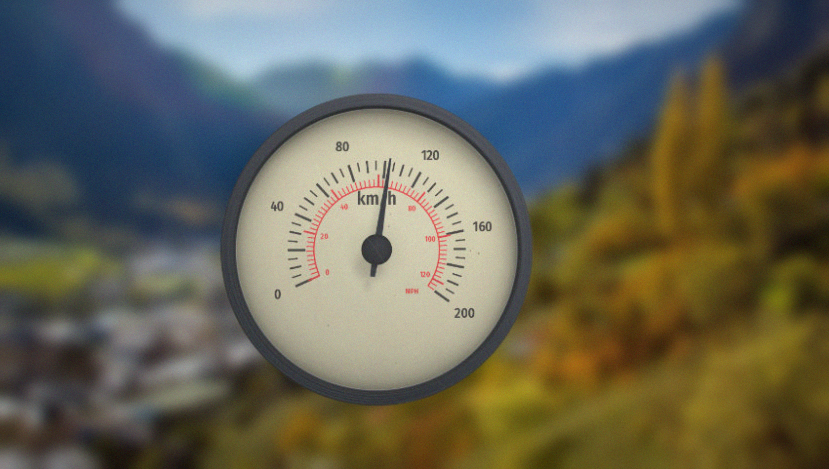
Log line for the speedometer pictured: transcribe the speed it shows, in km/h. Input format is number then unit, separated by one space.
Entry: 102.5 km/h
